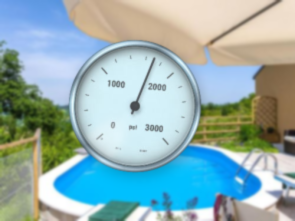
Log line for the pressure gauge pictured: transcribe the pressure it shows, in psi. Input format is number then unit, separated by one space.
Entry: 1700 psi
